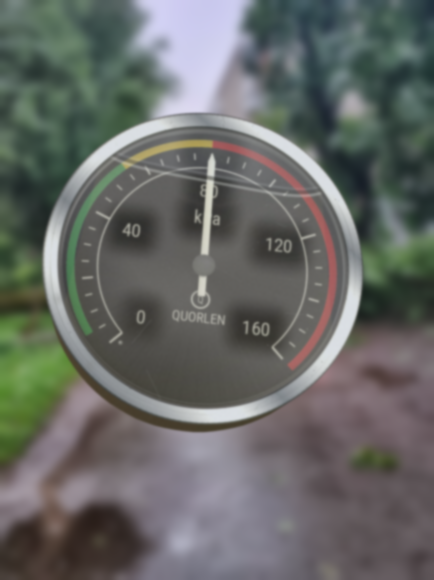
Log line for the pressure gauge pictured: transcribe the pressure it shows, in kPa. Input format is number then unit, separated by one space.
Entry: 80 kPa
